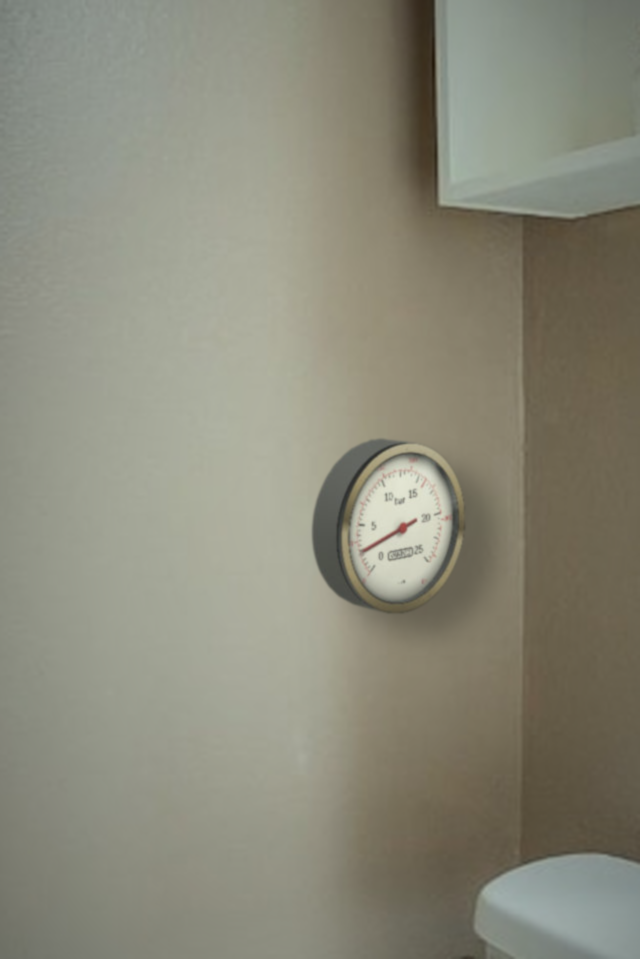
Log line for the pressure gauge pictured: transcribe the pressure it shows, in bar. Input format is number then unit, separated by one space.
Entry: 2.5 bar
